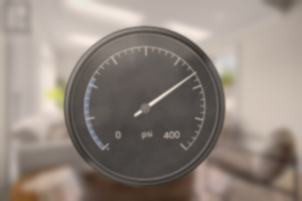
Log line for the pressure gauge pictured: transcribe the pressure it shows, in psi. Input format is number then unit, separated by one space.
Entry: 280 psi
